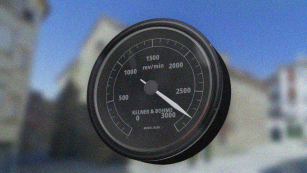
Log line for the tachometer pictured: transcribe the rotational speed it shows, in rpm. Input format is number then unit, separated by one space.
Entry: 2800 rpm
